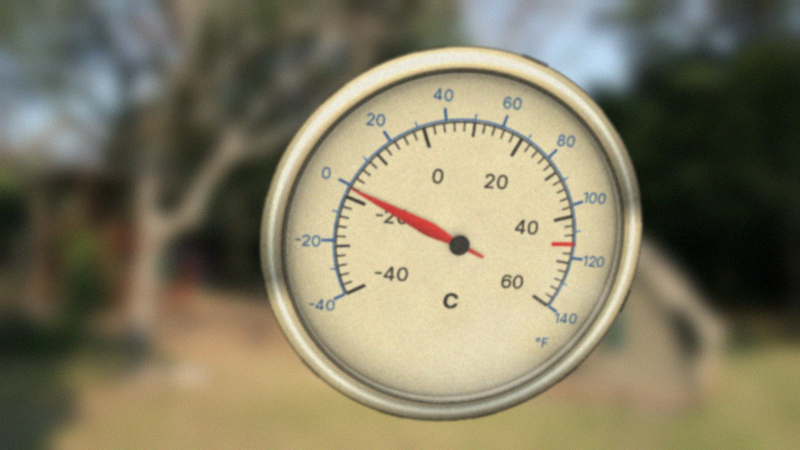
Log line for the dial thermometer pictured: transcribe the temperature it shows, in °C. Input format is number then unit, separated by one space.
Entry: -18 °C
